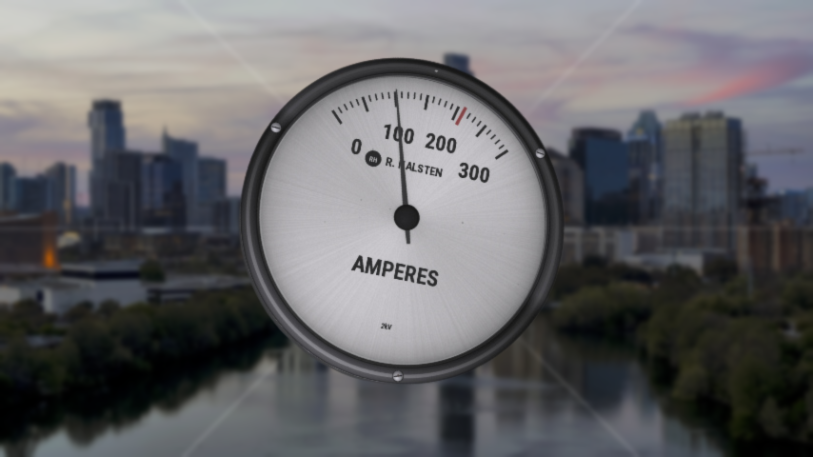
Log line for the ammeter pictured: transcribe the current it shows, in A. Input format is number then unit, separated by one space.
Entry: 100 A
